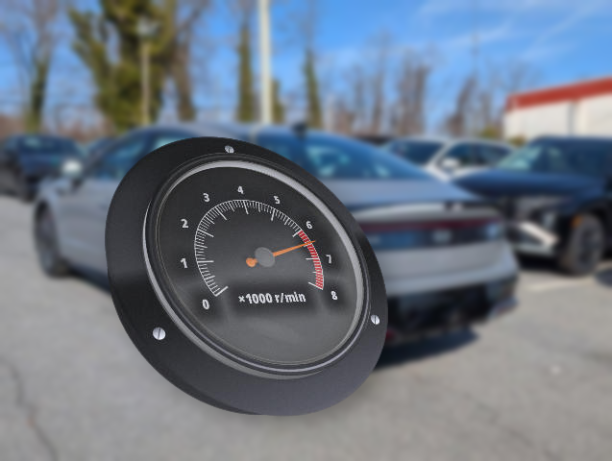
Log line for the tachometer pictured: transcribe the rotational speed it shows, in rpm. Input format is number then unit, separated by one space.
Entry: 6500 rpm
